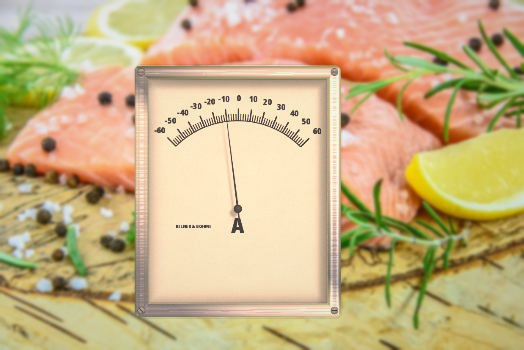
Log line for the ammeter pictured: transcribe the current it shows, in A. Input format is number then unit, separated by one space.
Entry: -10 A
